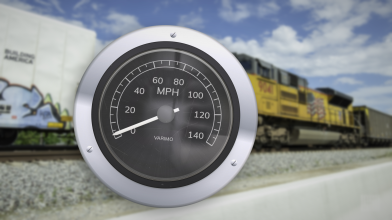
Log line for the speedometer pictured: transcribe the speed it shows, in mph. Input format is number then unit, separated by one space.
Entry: 2.5 mph
